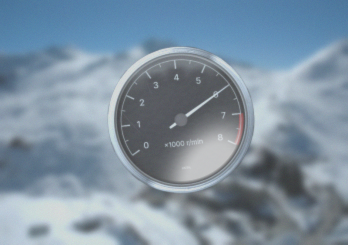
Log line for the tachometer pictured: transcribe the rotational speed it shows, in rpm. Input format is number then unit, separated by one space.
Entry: 6000 rpm
